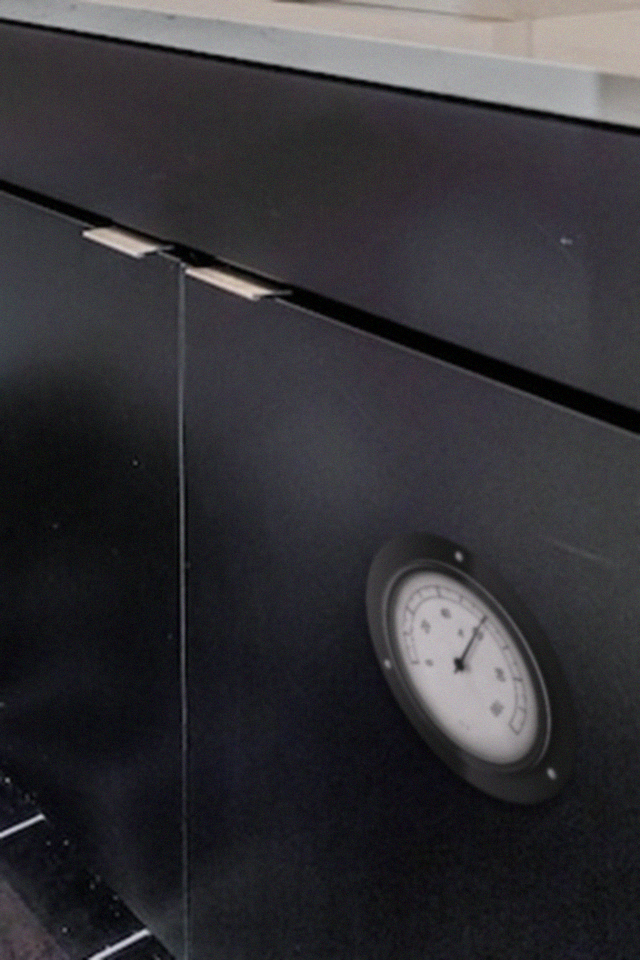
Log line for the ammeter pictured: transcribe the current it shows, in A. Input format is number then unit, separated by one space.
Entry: 60 A
